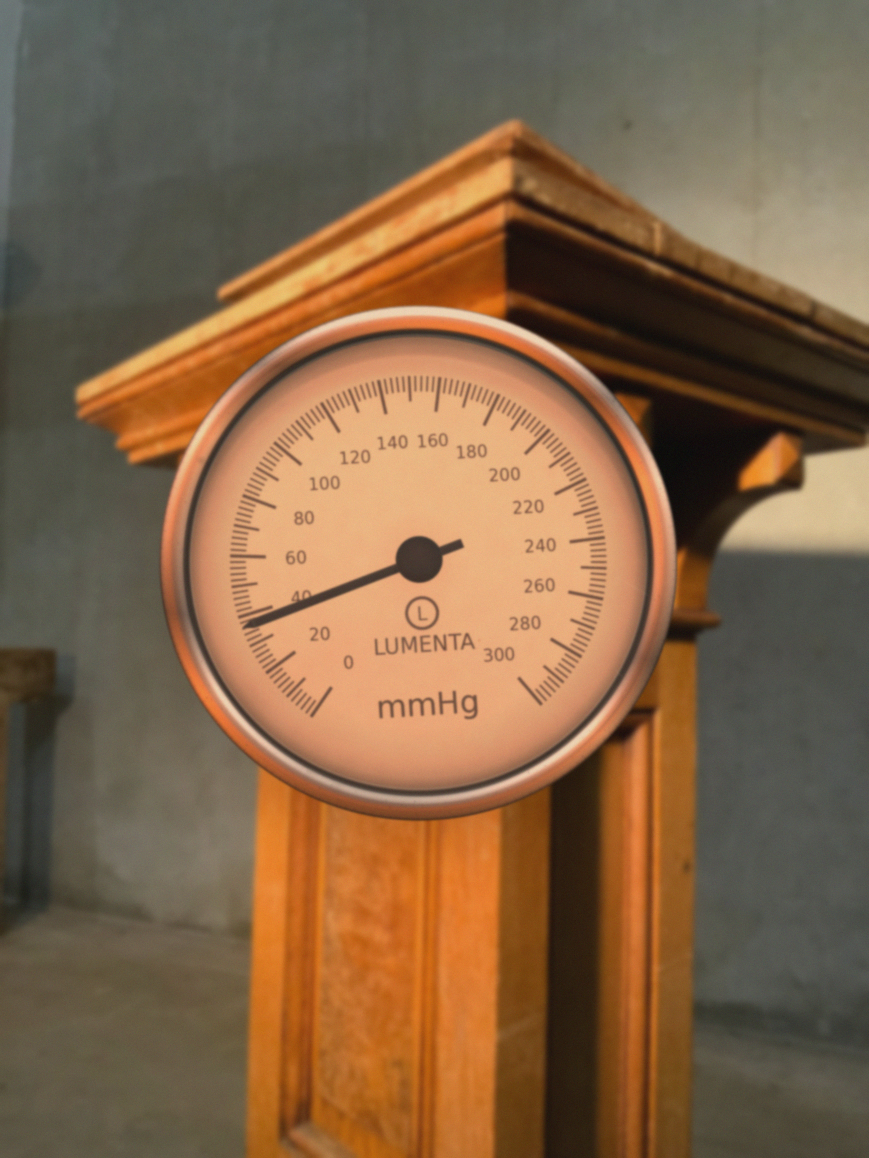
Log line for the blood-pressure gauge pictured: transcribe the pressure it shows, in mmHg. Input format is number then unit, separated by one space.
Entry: 36 mmHg
